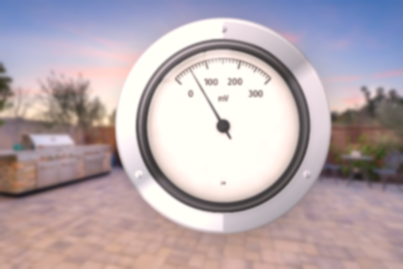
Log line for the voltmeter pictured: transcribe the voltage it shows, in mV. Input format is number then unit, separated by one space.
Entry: 50 mV
